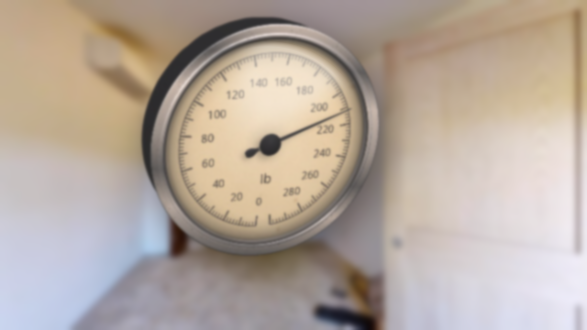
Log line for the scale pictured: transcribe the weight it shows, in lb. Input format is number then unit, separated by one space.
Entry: 210 lb
